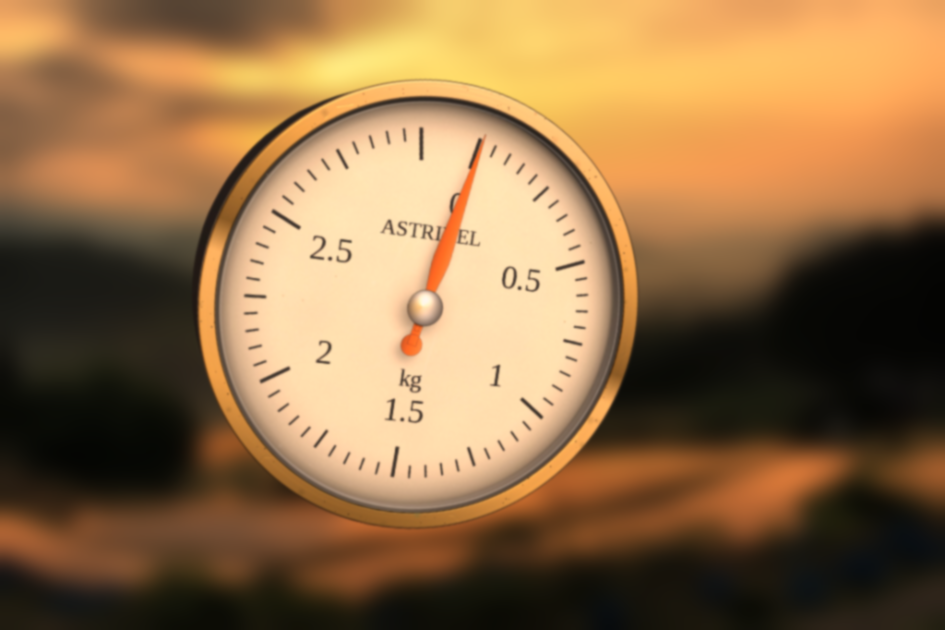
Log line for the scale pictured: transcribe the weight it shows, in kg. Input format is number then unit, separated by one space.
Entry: 0 kg
